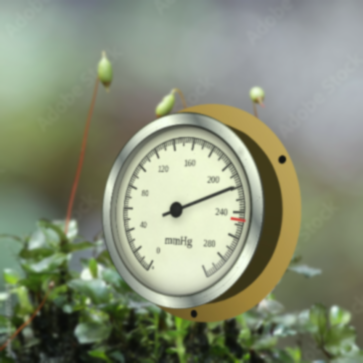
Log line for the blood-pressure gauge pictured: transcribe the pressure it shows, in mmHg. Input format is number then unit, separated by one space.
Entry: 220 mmHg
